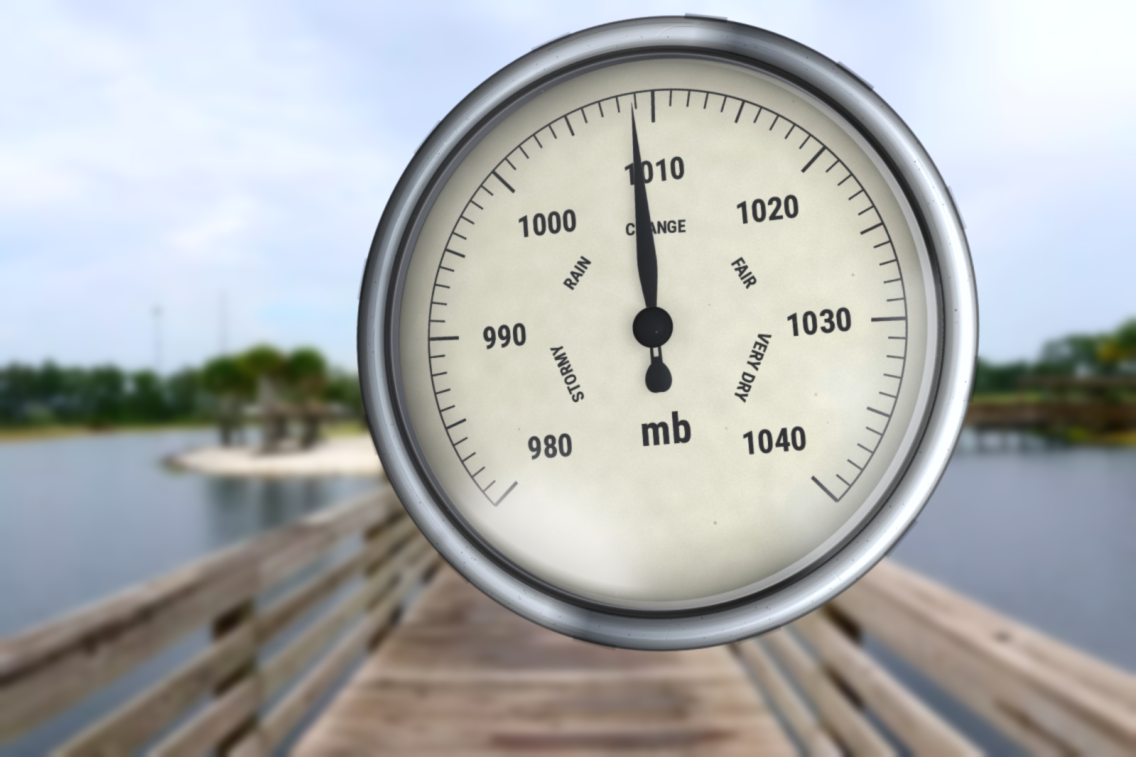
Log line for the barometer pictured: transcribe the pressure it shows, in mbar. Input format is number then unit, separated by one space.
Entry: 1009 mbar
